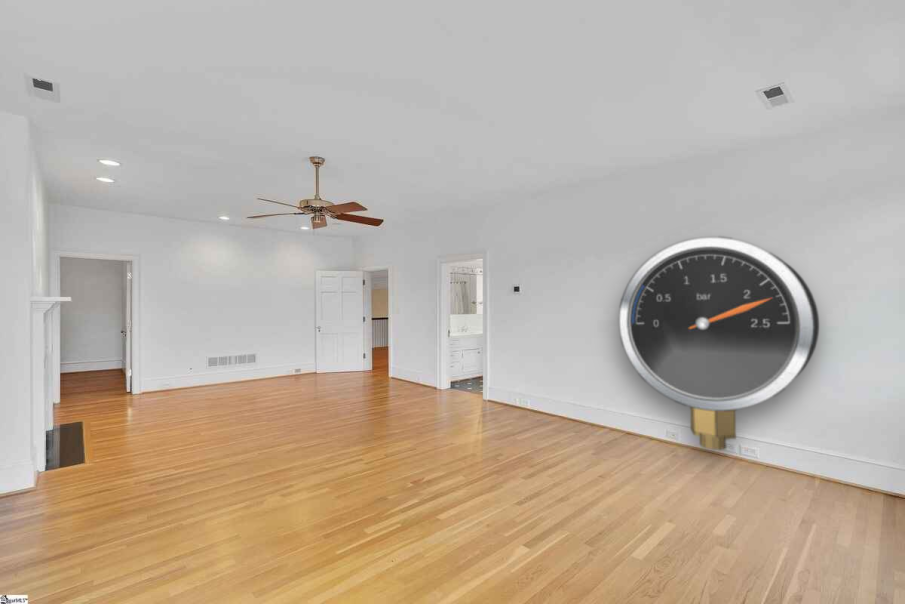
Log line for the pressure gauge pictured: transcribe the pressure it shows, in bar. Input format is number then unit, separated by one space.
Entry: 2.2 bar
